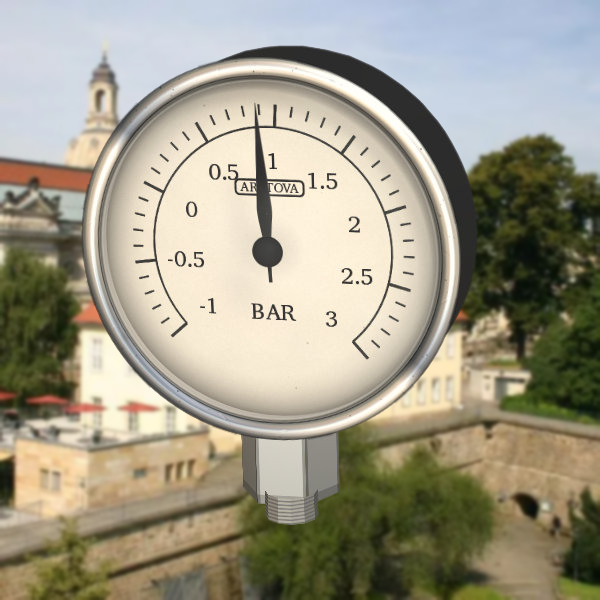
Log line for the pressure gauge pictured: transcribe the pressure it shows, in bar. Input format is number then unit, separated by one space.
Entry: 0.9 bar
